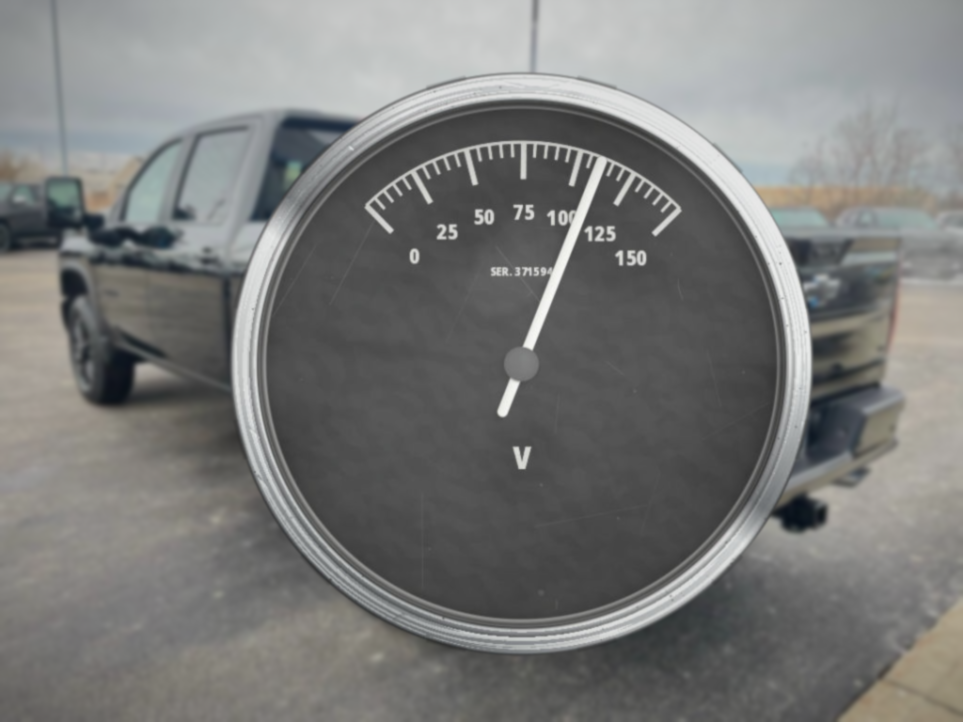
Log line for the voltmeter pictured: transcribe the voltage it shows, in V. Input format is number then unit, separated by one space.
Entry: 110 V
